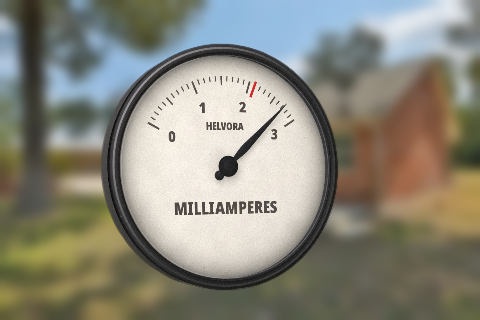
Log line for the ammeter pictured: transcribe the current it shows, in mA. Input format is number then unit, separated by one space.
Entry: 2.7 mA
